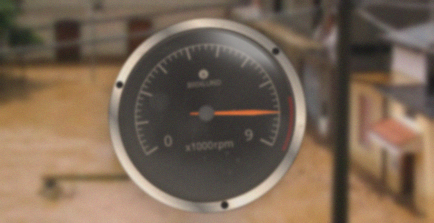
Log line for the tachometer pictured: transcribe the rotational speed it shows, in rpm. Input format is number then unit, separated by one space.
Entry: 8000 rpm
